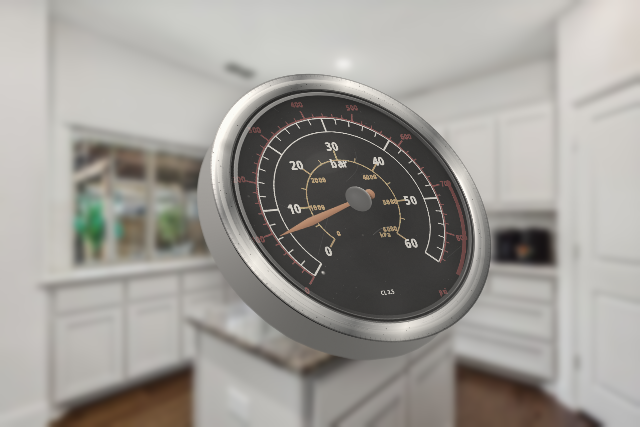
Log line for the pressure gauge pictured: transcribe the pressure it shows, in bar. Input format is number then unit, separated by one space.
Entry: 6 bar
